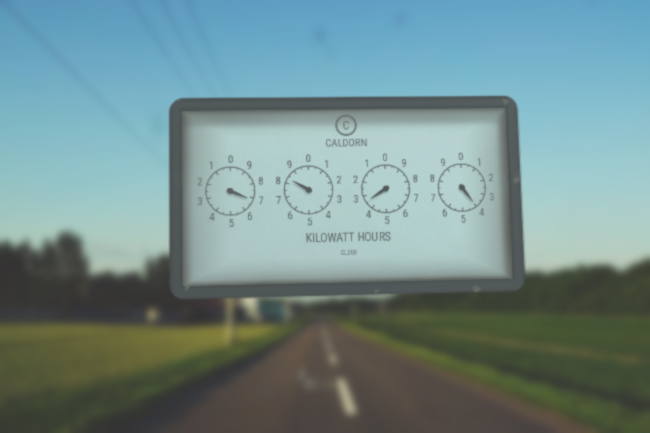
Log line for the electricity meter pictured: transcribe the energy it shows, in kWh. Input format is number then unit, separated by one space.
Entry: 6834 kWh
